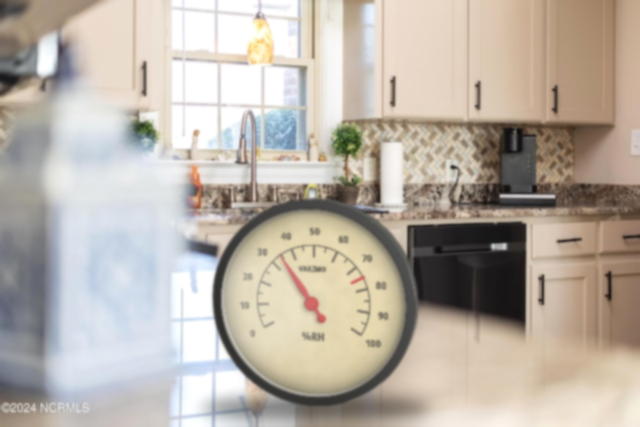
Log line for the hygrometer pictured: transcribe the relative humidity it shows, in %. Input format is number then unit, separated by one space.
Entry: 35 %
